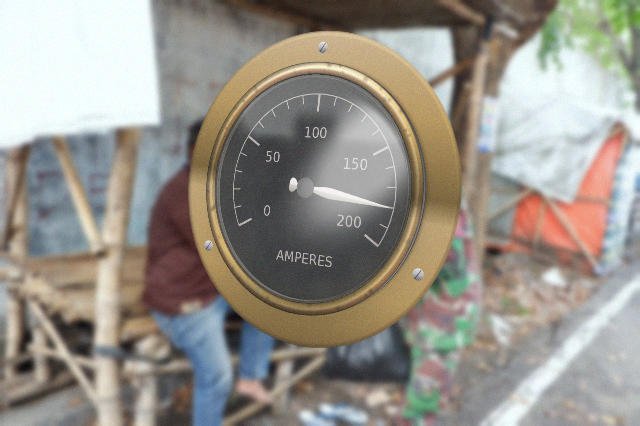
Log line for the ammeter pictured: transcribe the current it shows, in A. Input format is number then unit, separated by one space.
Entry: 180 A
